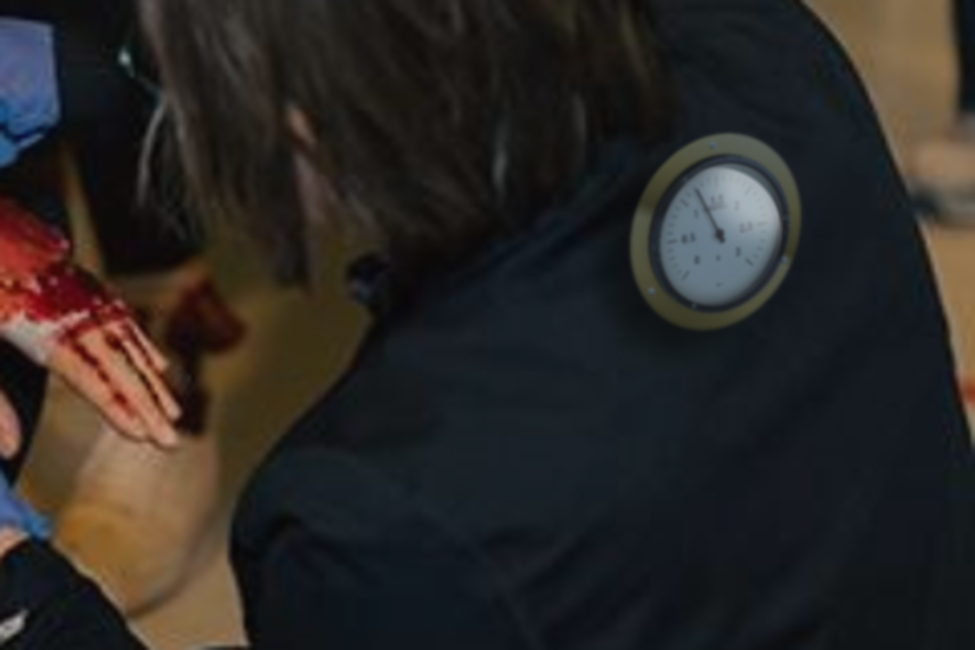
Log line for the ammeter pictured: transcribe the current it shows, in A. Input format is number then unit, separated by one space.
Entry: 1.2 A
